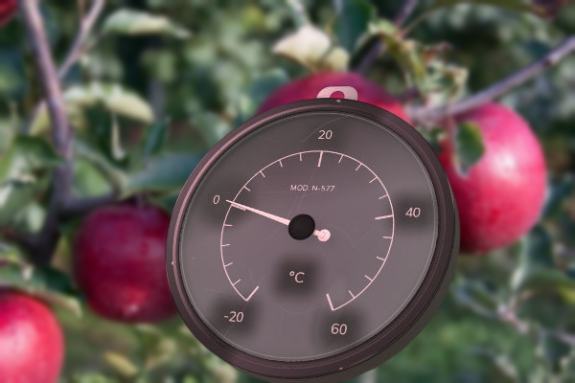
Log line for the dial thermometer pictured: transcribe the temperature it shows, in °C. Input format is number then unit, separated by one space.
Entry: 0 °C
